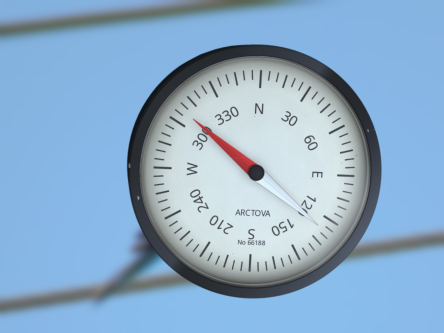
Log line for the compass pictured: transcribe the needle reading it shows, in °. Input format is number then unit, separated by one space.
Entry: 307.5 °
